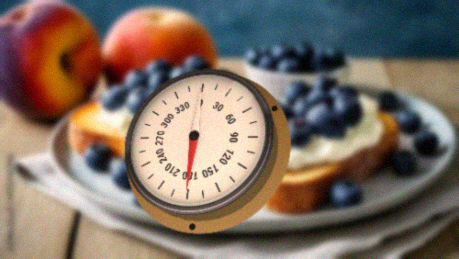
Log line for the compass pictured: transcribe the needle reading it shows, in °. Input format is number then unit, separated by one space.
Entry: 180 °
